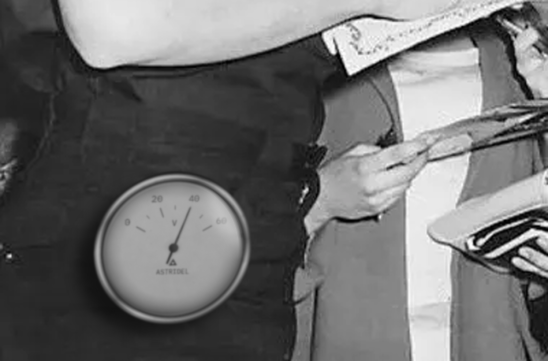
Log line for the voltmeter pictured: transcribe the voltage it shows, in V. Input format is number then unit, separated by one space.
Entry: 40 V
